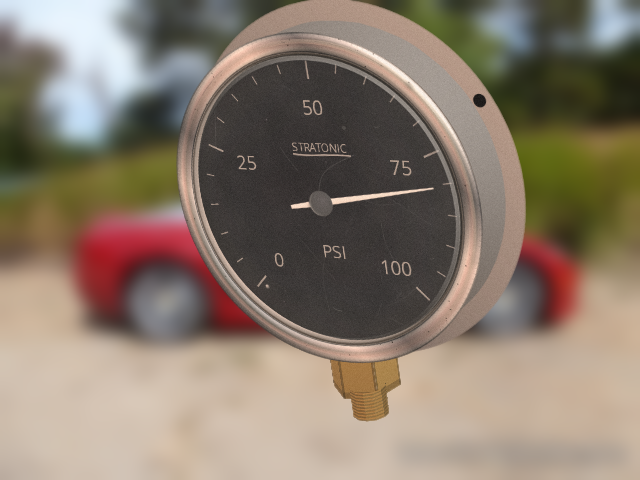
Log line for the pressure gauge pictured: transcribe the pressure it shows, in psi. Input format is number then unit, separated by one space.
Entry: 80 psi
